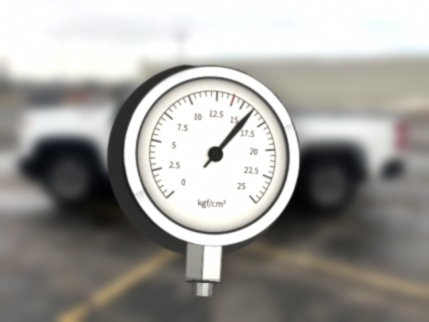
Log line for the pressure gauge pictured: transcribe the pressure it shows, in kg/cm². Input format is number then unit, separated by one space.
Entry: 16 kg/cm²
